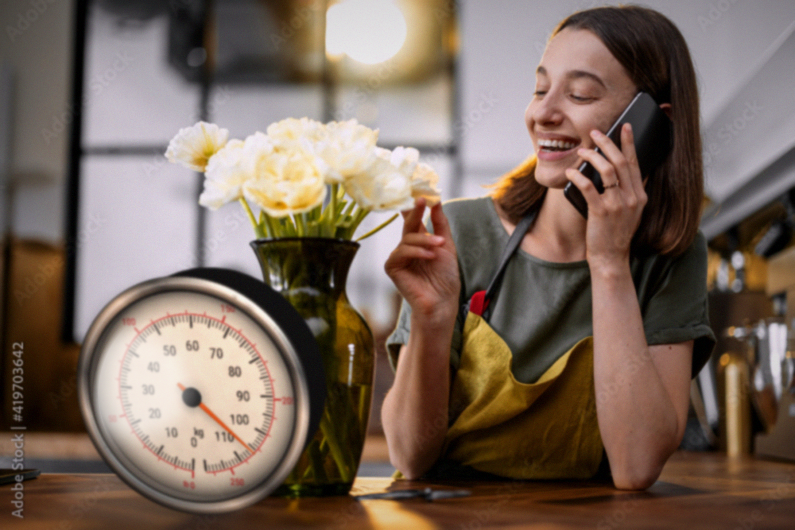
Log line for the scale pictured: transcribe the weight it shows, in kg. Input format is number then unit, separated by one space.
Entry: 105 kg
